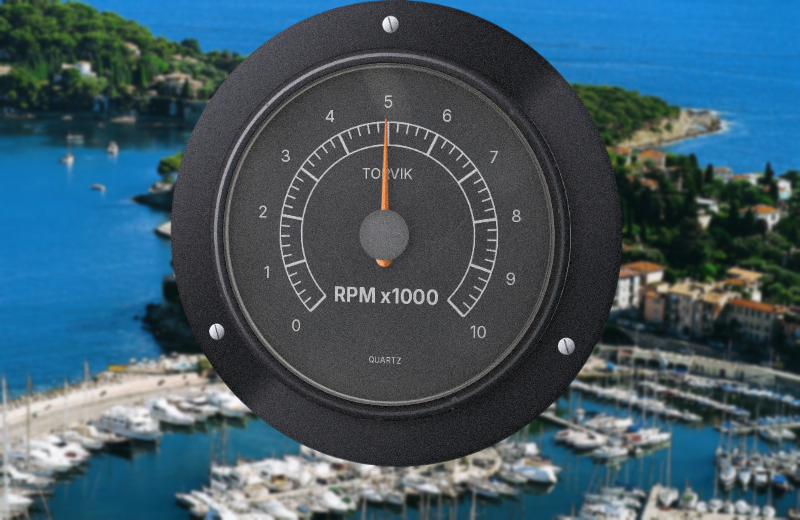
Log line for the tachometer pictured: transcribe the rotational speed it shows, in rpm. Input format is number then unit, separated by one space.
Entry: 5000 rpm
